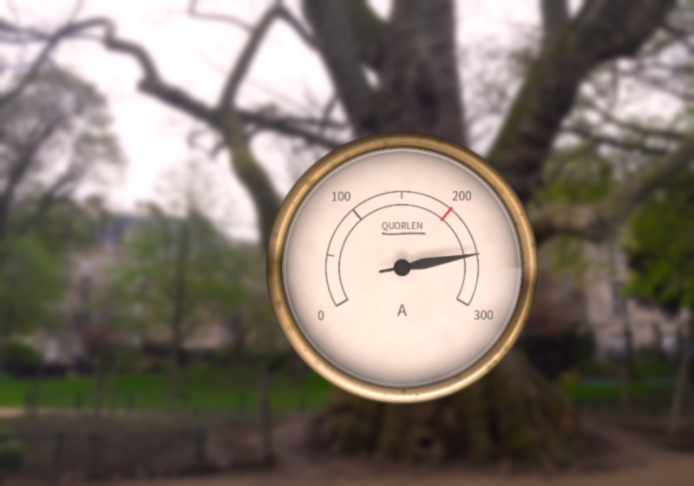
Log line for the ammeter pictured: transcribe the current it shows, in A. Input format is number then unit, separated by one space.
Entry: 250 A
